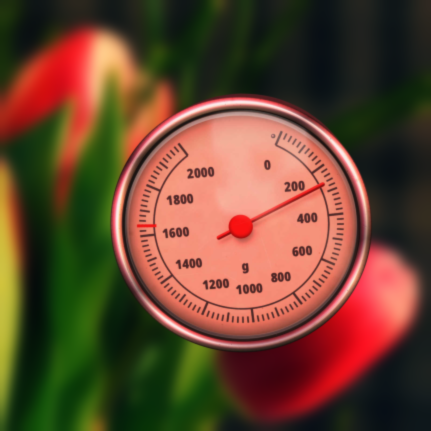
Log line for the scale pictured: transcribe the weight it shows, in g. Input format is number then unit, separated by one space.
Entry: 260 g
